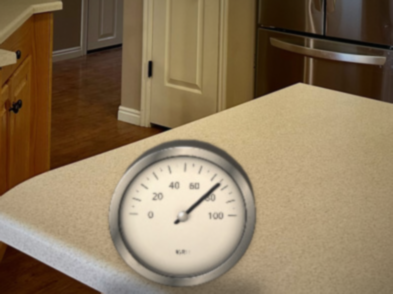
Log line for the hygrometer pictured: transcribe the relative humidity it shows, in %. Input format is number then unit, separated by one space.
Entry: 75 %
